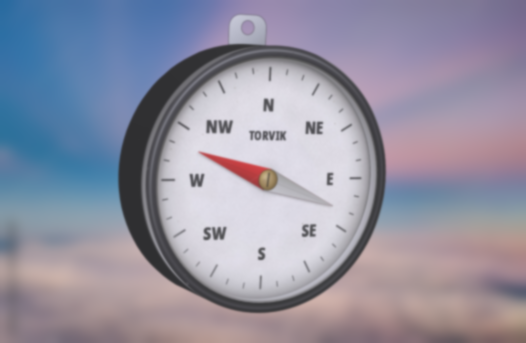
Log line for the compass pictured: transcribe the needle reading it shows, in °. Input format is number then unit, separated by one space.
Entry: 290 °
